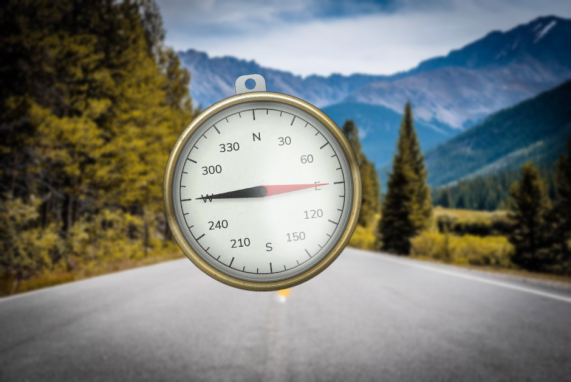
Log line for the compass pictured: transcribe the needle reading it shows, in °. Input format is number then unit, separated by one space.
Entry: 90 °
